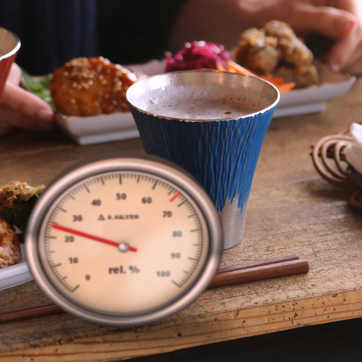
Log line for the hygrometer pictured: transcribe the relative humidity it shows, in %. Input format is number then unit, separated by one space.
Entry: 25 %
